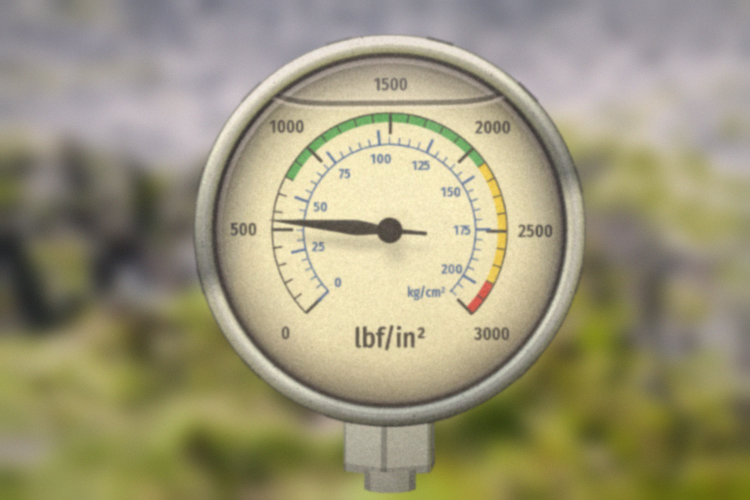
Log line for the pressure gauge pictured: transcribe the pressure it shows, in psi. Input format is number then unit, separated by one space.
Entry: 550 psi
